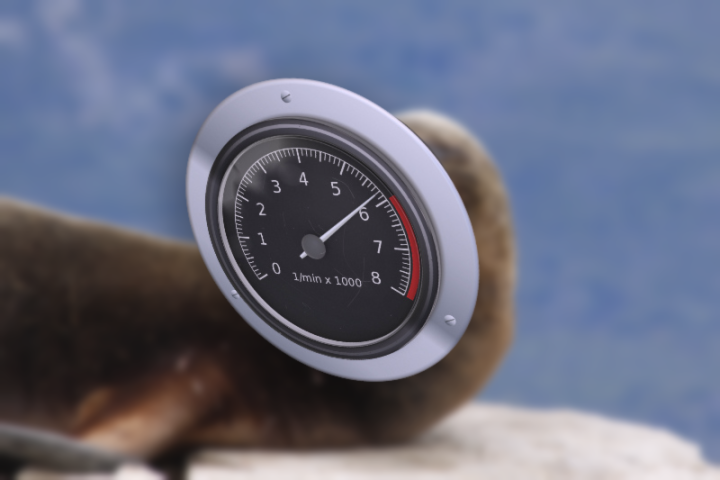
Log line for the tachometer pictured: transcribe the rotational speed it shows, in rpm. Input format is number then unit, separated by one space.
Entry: 5800 rpm
